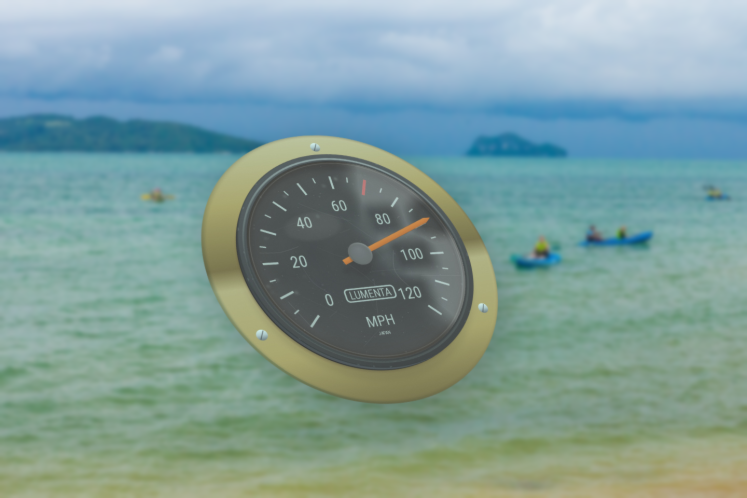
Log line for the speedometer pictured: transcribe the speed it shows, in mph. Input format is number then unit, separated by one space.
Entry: 90 mph
